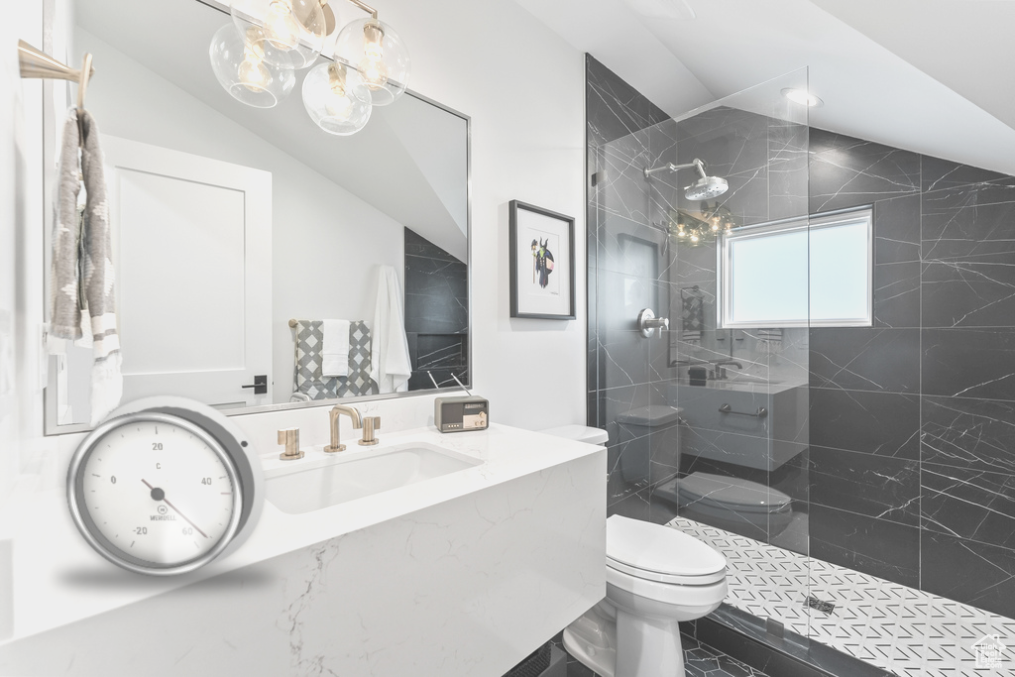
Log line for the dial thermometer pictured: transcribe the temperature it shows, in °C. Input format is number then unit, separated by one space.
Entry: 56 °C
